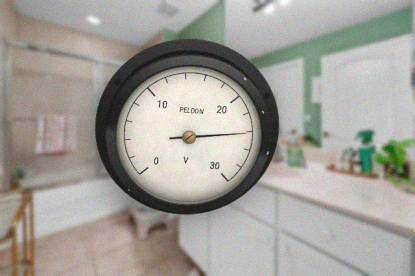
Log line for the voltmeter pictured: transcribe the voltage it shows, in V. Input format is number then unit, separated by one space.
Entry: 24 V
